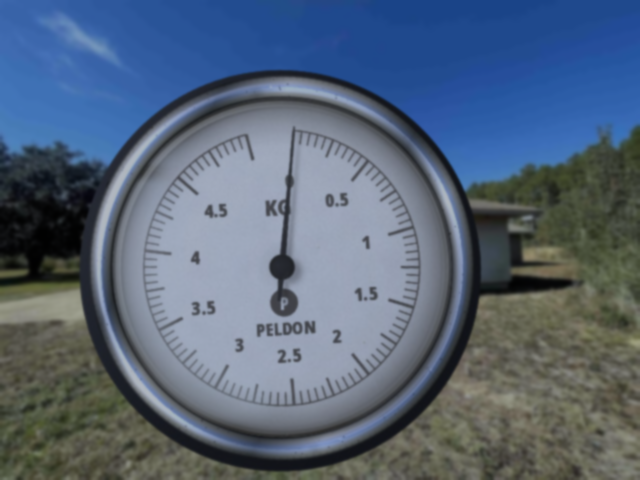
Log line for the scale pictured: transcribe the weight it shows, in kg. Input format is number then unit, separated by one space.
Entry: 0 kg
